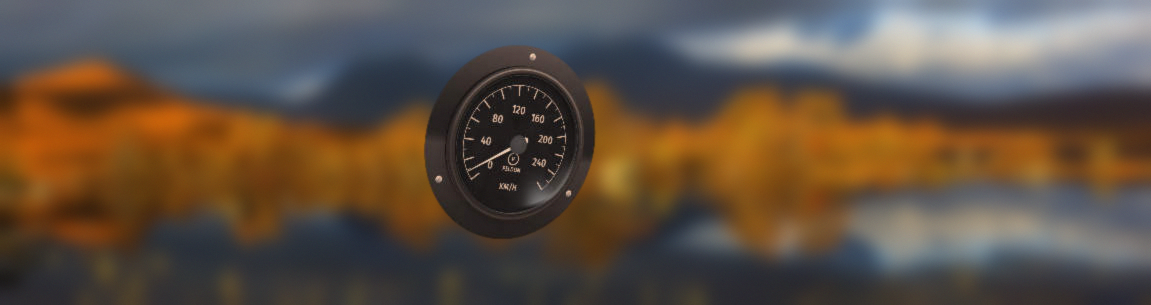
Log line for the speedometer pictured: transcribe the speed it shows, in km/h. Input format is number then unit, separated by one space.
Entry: 10 km/h
